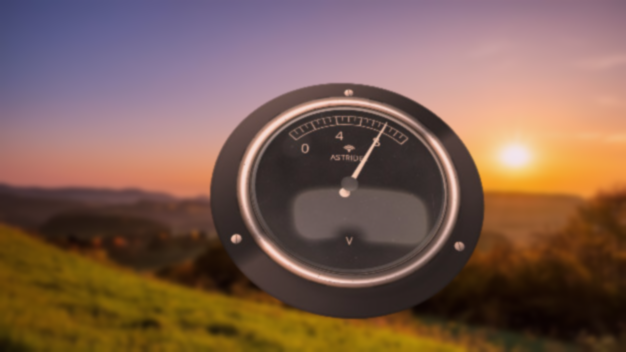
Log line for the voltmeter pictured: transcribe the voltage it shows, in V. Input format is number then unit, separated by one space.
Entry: 8 V
